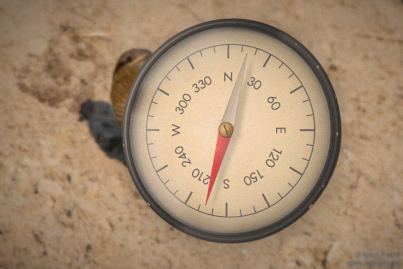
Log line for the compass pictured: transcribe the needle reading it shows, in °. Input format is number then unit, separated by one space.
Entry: 195 °
